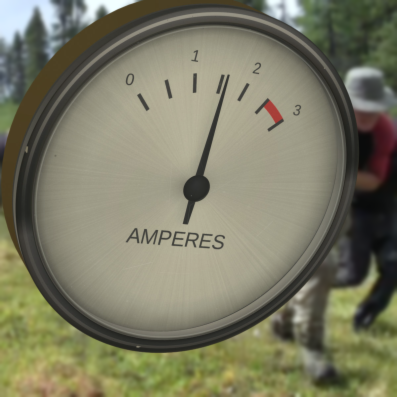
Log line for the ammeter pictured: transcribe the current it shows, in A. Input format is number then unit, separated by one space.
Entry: 1.5 A
